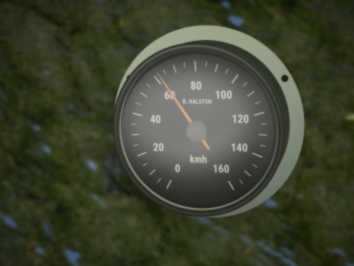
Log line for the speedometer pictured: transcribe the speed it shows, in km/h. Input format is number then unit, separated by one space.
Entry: 62.5 km/h
